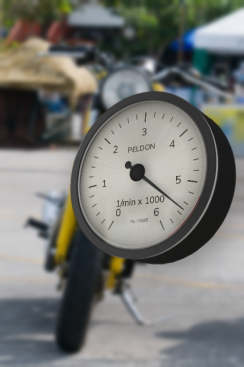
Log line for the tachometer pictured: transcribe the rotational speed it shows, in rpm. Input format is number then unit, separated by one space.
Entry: 5500 rpm
